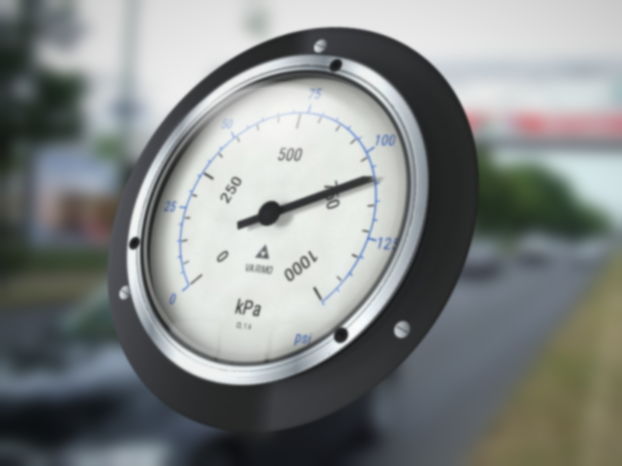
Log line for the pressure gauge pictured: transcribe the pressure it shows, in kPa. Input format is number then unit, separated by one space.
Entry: 750 kPa
